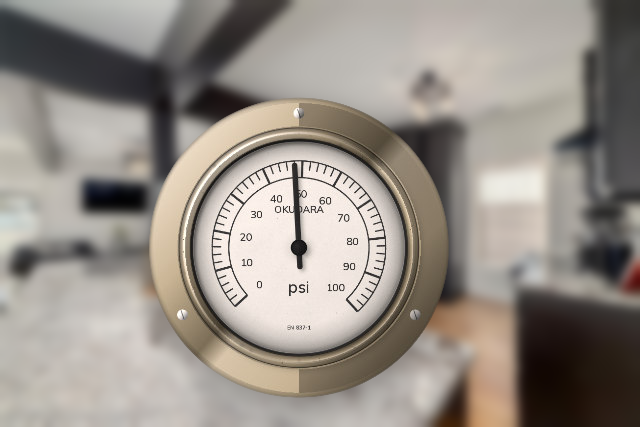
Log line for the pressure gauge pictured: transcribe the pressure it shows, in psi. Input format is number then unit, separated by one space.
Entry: 48 psi
